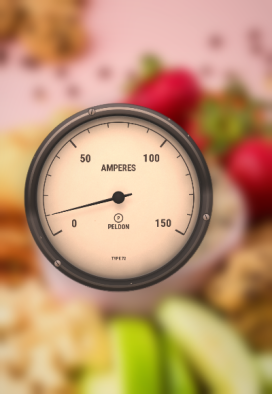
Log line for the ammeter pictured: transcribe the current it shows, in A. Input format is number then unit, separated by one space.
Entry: 10 A
